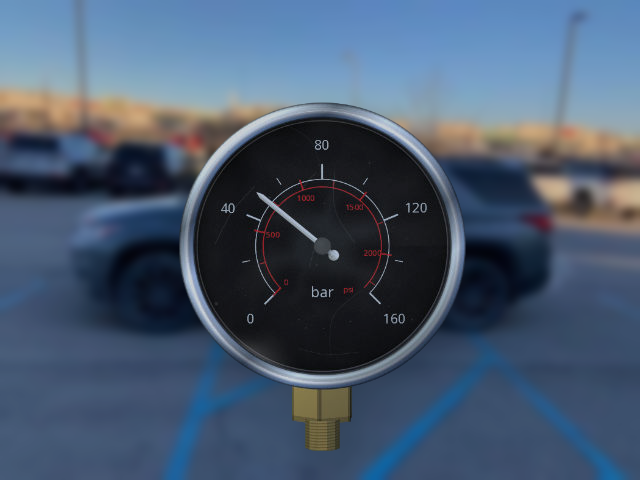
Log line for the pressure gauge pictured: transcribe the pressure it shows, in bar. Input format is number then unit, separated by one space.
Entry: 50 bar
